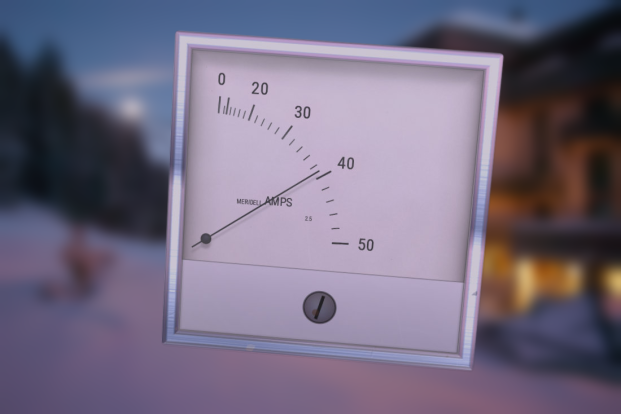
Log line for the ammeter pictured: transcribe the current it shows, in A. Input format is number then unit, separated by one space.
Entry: 39 A
